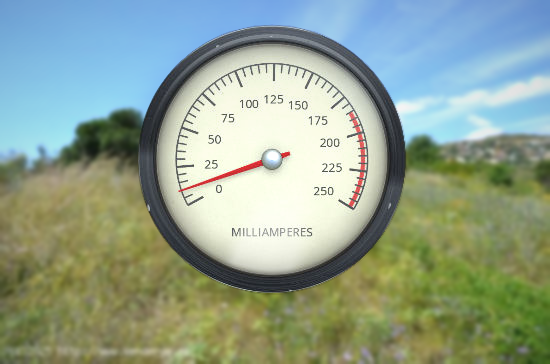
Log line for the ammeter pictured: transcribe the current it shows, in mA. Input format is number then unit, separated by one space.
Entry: 10 mA
